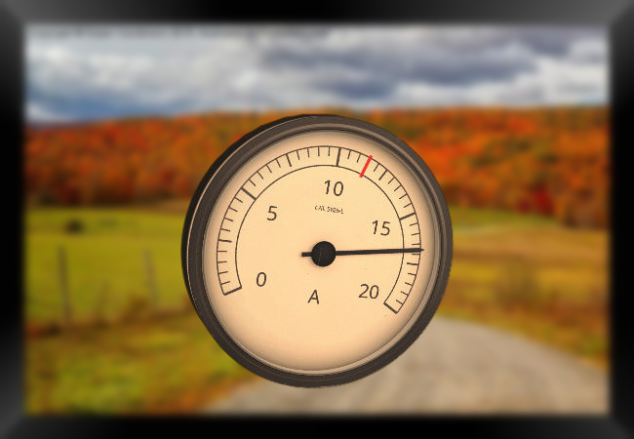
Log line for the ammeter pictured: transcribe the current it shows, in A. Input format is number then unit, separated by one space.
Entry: 16.75 A
